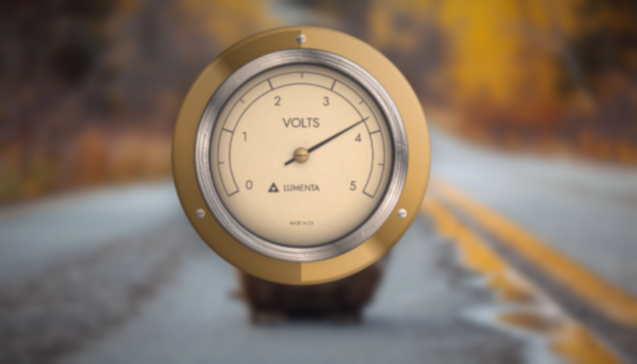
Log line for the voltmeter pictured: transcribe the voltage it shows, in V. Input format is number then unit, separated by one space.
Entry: 3.75 V
